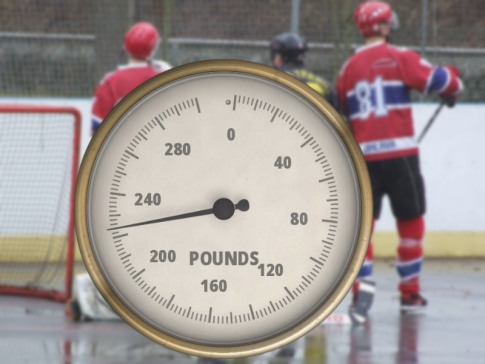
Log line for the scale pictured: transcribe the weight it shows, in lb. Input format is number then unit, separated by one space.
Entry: 224 lb
